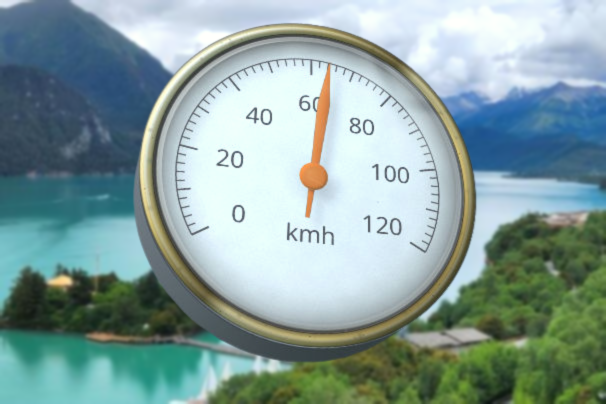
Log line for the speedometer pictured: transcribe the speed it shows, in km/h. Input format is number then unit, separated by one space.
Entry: 64 km/h
